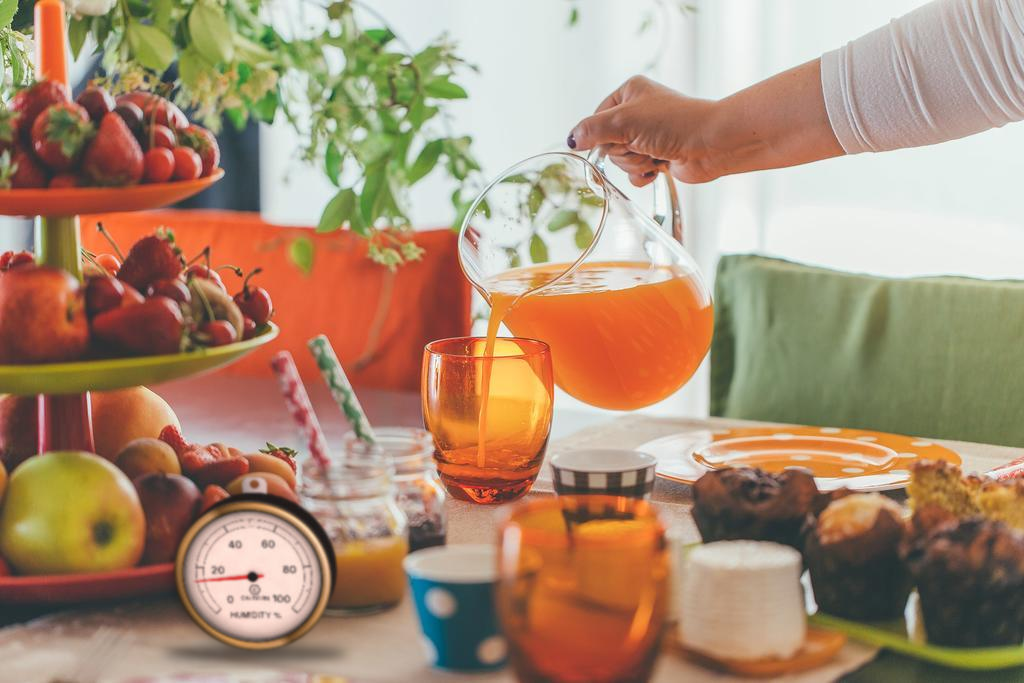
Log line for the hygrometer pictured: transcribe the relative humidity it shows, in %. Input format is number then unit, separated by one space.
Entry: 15 %
